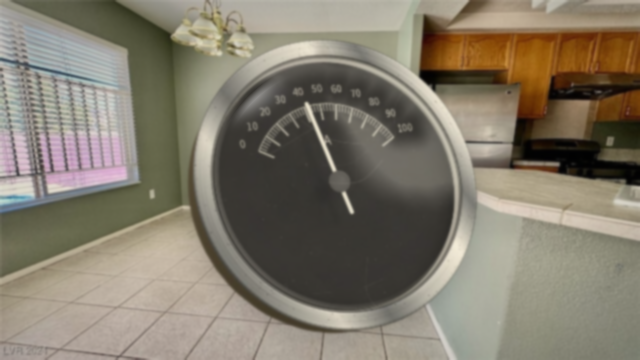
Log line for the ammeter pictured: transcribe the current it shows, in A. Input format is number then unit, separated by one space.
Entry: 40 A
